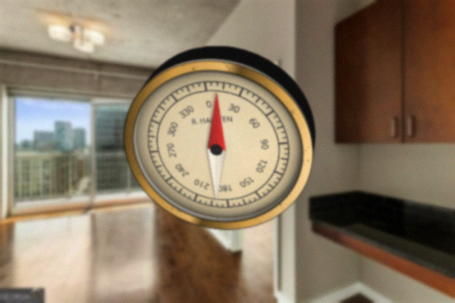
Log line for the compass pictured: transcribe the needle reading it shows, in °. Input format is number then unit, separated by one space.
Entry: 10 °
